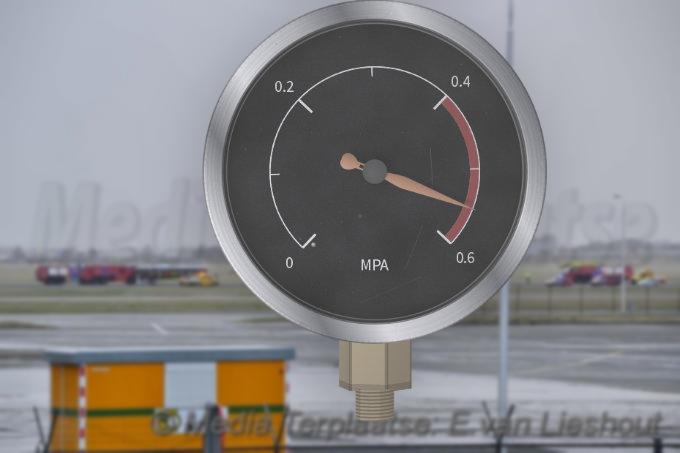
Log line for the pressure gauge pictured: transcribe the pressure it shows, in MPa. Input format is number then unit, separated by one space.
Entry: 0.55 MPa
